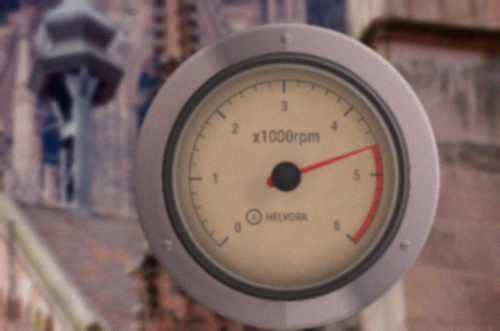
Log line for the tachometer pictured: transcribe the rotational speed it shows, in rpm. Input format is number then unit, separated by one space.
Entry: 4600 rpm
